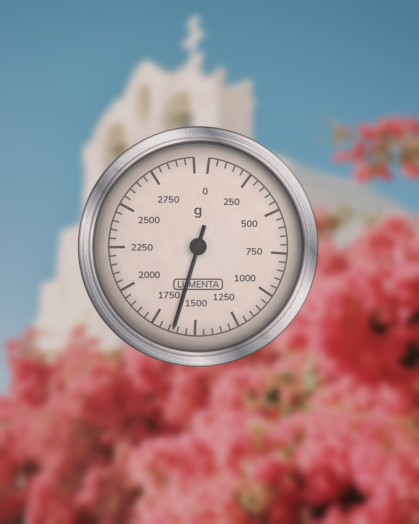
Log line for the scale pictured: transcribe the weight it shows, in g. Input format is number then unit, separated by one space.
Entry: 1625 g
